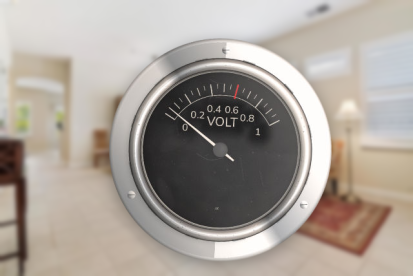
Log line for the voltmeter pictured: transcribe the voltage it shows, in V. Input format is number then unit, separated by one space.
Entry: 0.05 V
